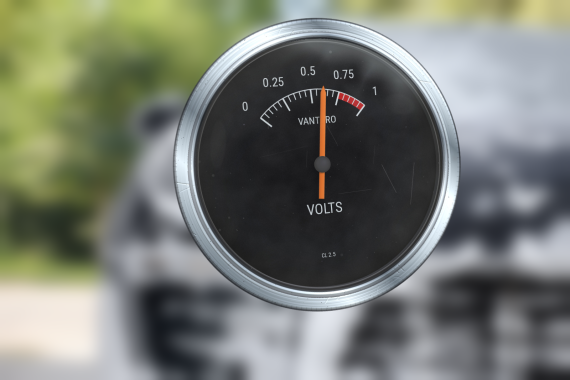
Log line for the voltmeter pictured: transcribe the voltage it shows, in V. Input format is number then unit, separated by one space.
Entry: 0.6 V
